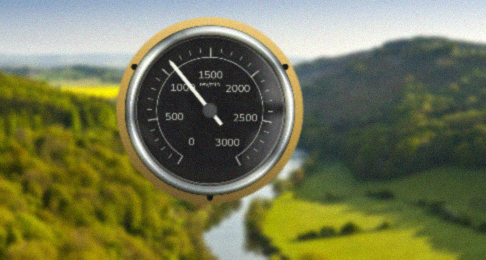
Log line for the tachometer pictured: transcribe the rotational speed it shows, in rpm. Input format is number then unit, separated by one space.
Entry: 1100 rpm
